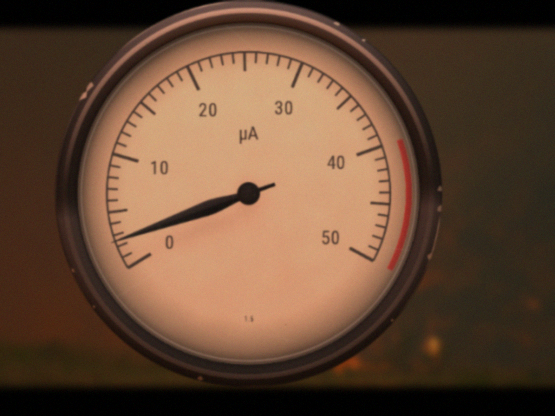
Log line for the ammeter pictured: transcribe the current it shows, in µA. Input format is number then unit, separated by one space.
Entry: 2.5 µA
